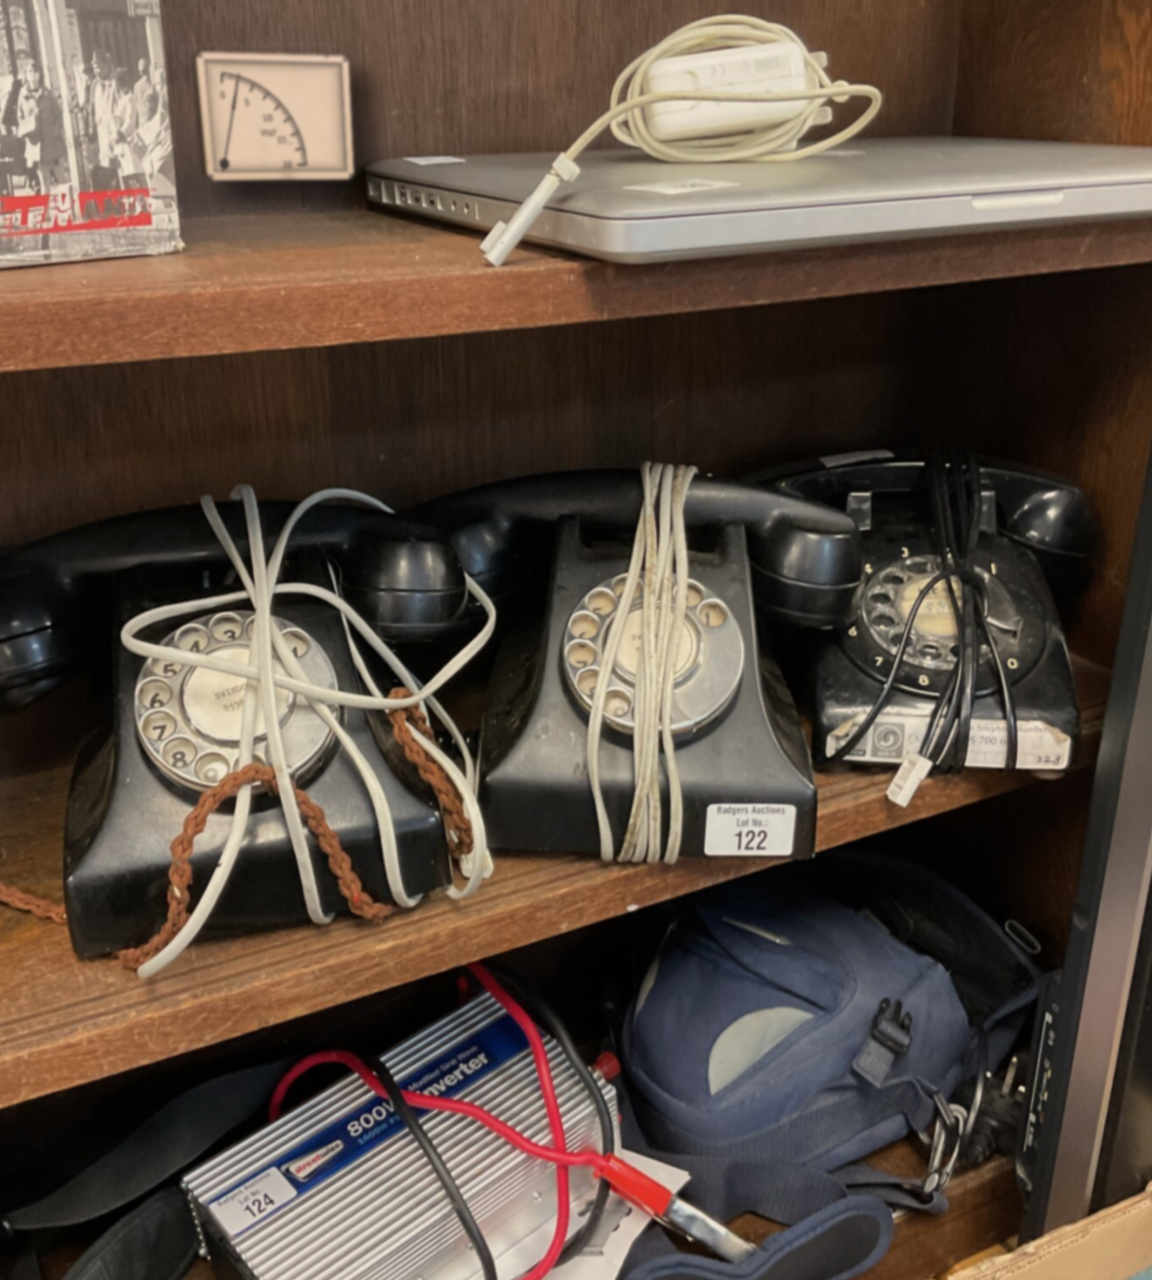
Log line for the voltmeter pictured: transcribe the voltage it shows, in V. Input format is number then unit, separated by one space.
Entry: 2.5 V
